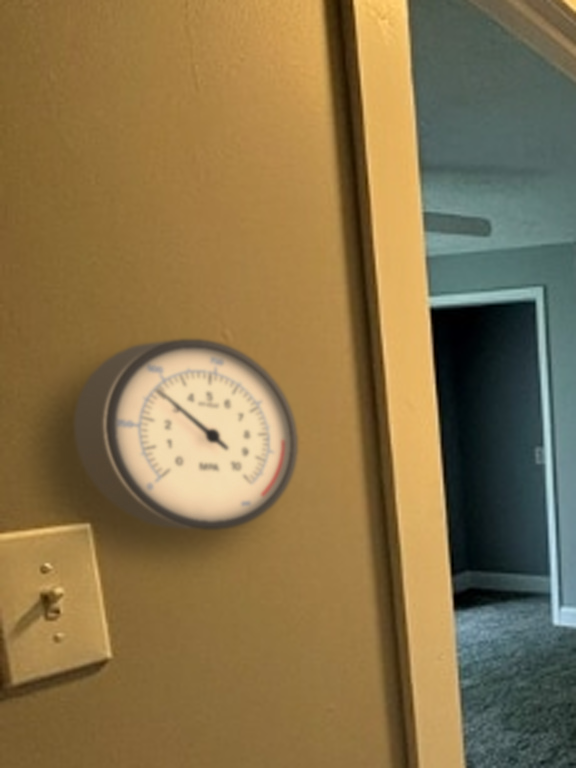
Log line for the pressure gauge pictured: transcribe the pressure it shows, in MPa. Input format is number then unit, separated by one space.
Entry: 3 MPa
